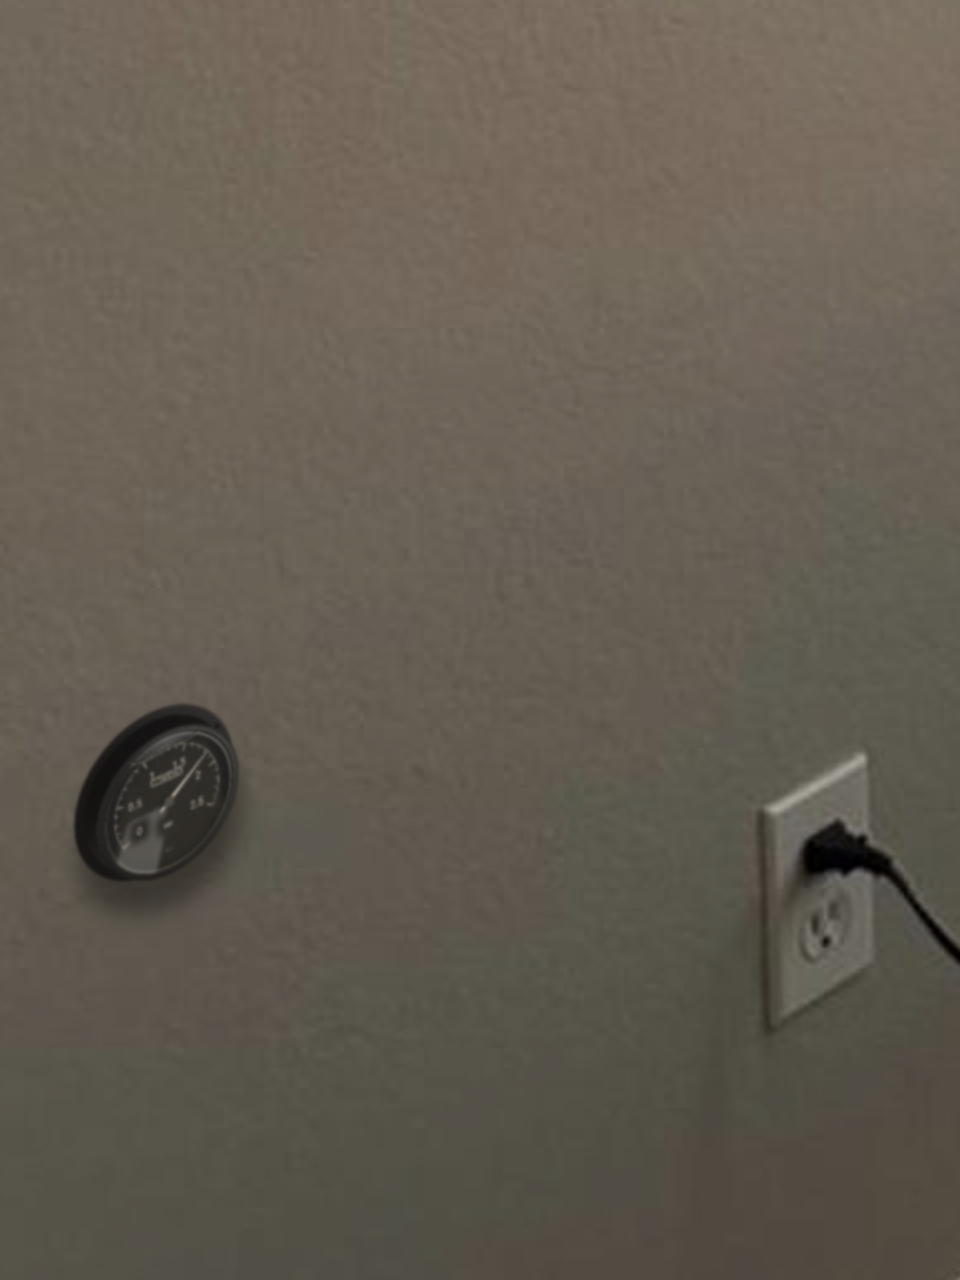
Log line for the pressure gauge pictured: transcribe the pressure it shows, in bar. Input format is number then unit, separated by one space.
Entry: 1.8 bar
